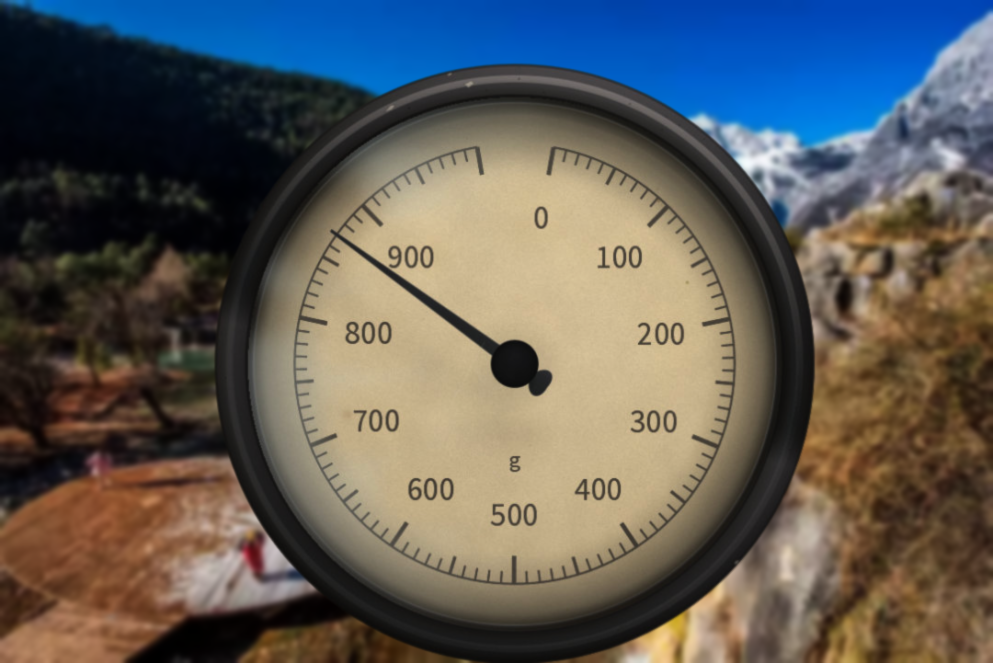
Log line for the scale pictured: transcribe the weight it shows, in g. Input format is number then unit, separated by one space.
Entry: 870 g
